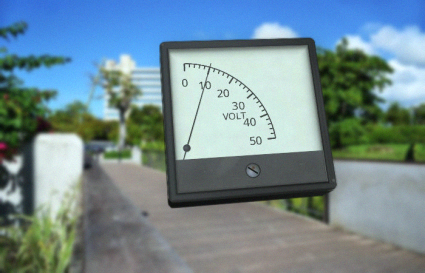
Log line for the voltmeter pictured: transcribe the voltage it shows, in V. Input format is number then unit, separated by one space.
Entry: 10 V
